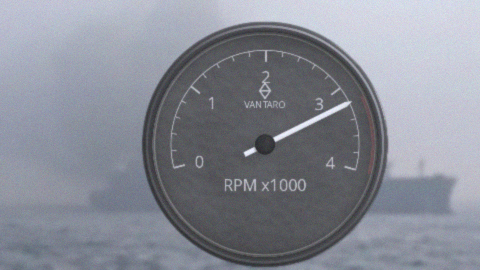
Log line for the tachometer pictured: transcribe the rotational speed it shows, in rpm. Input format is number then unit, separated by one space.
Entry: 3200 rpm
